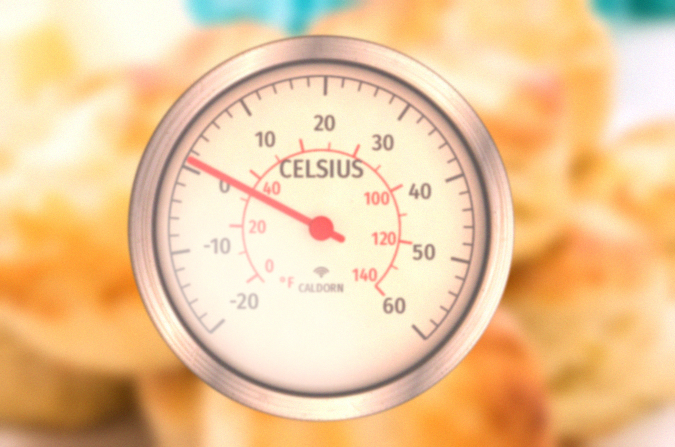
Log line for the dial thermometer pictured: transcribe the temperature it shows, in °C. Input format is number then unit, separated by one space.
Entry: 1 °C
